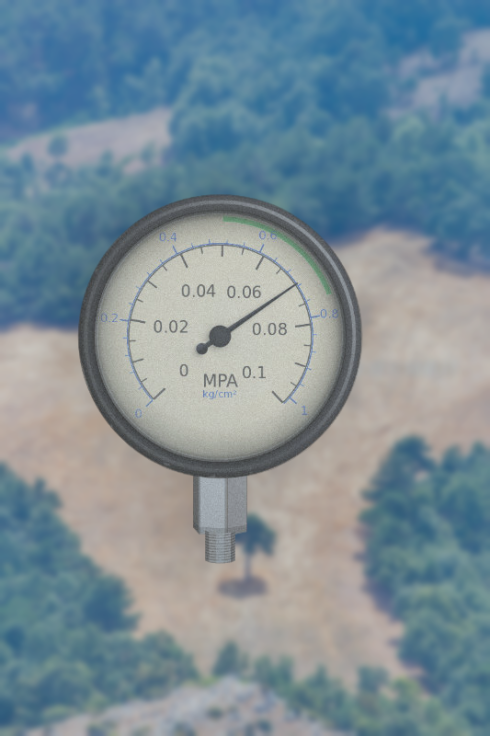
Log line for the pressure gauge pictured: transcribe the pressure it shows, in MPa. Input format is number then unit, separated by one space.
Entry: 0.07 MPa
